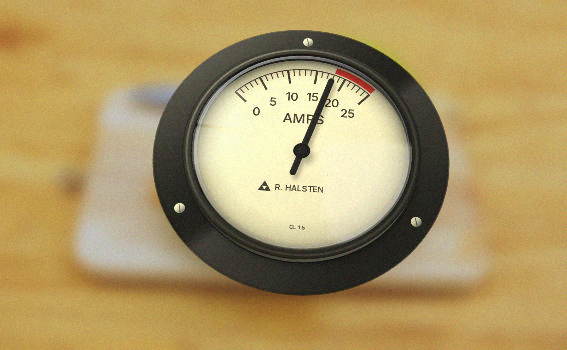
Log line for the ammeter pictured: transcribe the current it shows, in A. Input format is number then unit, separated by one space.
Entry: 18 A
